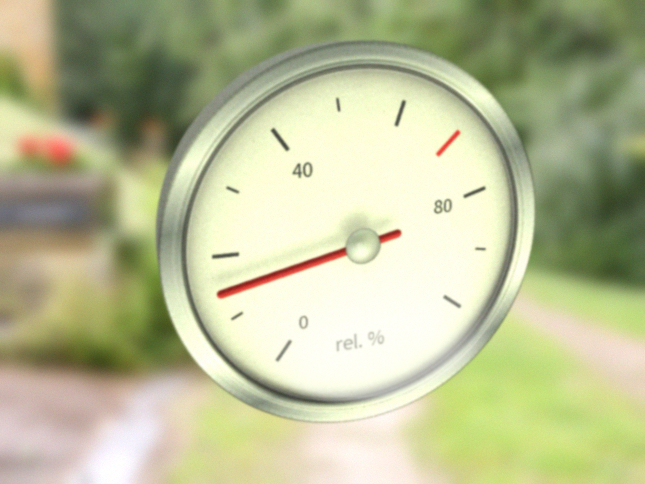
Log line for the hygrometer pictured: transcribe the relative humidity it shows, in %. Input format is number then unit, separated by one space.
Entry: 15 %
